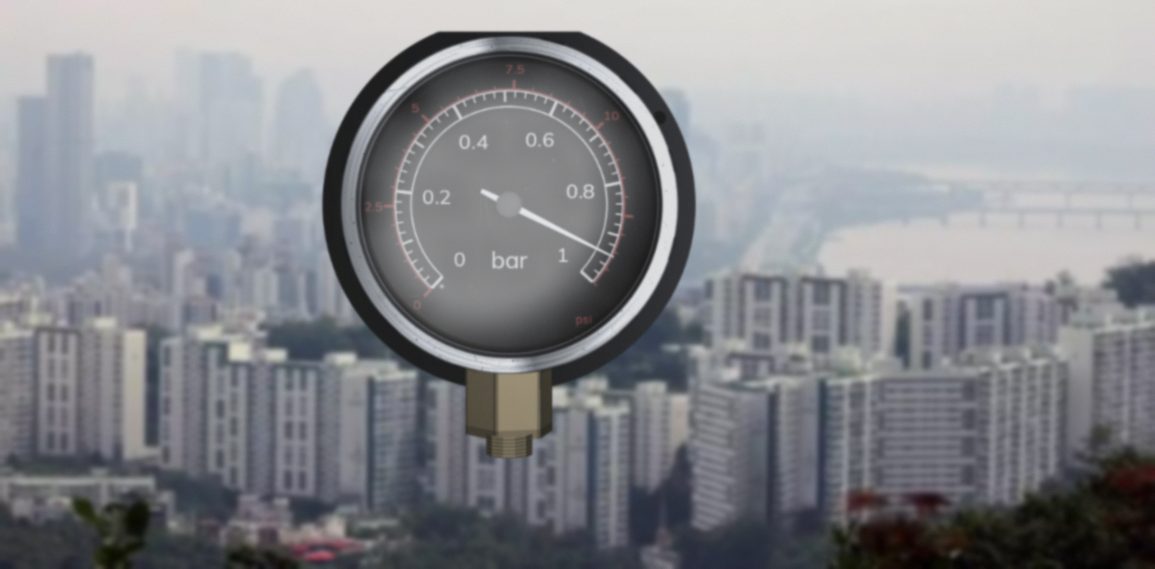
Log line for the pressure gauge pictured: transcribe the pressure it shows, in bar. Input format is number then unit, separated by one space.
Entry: 0.94 bar
